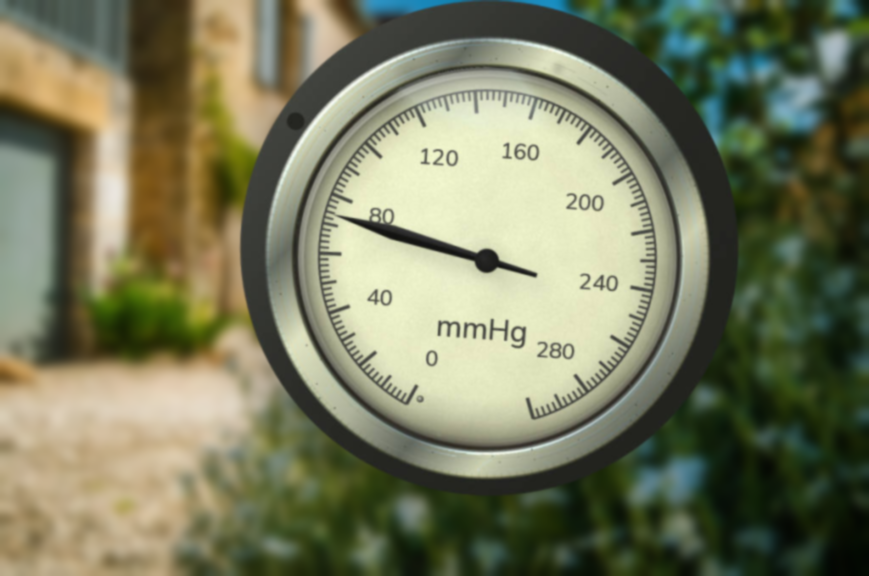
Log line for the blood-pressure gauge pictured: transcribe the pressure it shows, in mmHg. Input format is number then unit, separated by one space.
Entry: 74 mmHg
